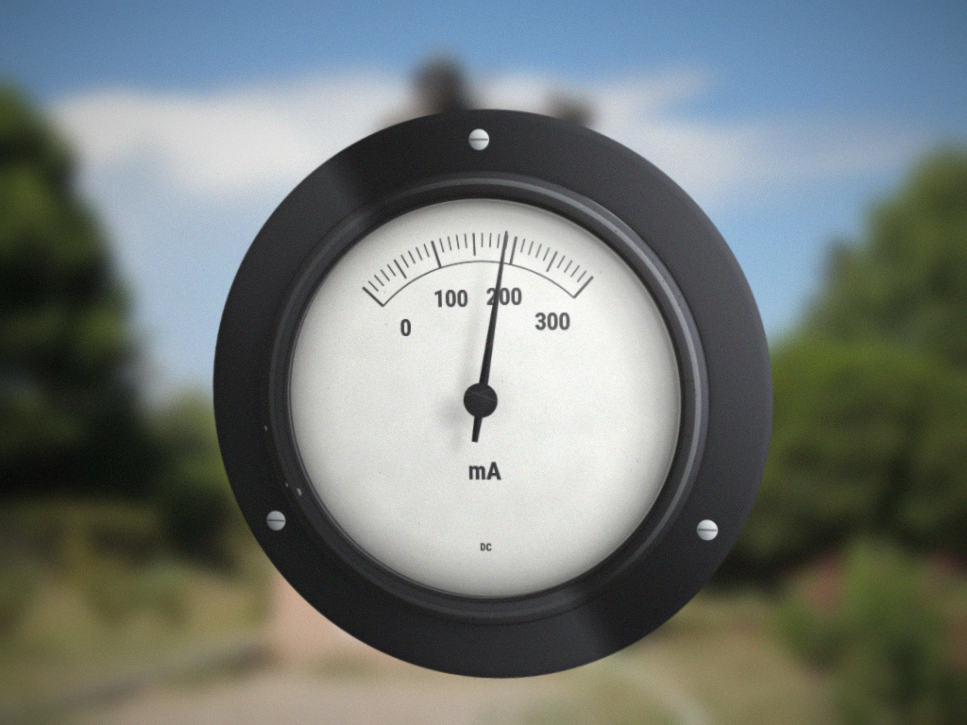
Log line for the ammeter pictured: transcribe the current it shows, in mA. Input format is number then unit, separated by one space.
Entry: 190 mA
